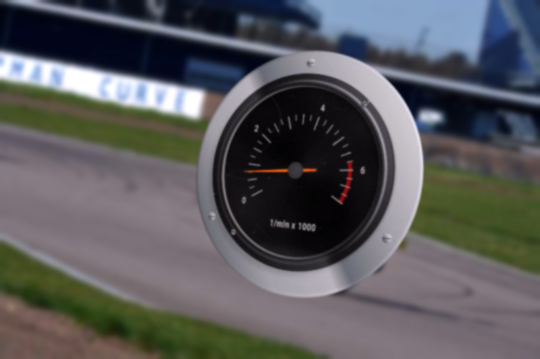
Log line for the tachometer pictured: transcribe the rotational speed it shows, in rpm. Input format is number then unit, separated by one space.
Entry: 750 rpm
